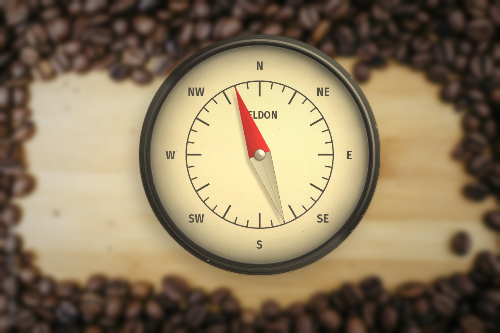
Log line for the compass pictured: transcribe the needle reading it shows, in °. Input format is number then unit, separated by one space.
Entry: 340 °
